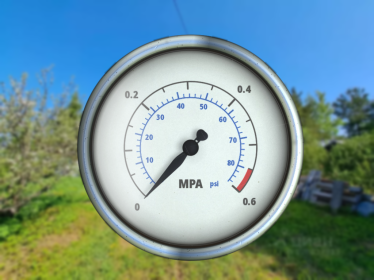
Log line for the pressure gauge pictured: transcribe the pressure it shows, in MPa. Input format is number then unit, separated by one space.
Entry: 0 MPa
